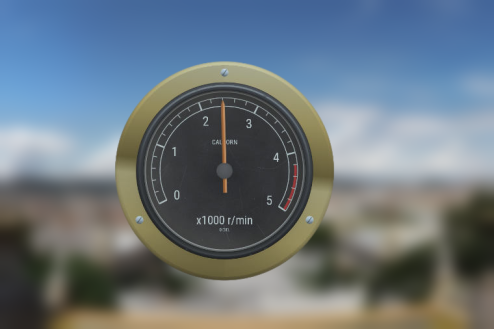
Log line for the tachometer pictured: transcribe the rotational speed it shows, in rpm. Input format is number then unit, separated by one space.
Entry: 2400 rpm
